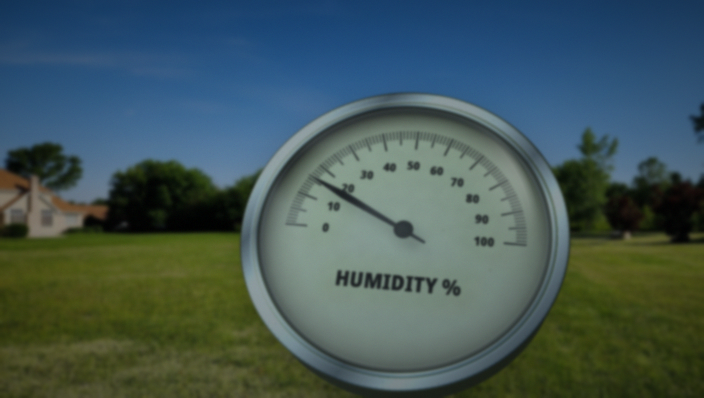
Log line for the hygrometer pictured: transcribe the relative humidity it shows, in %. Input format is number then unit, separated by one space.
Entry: 15 %
